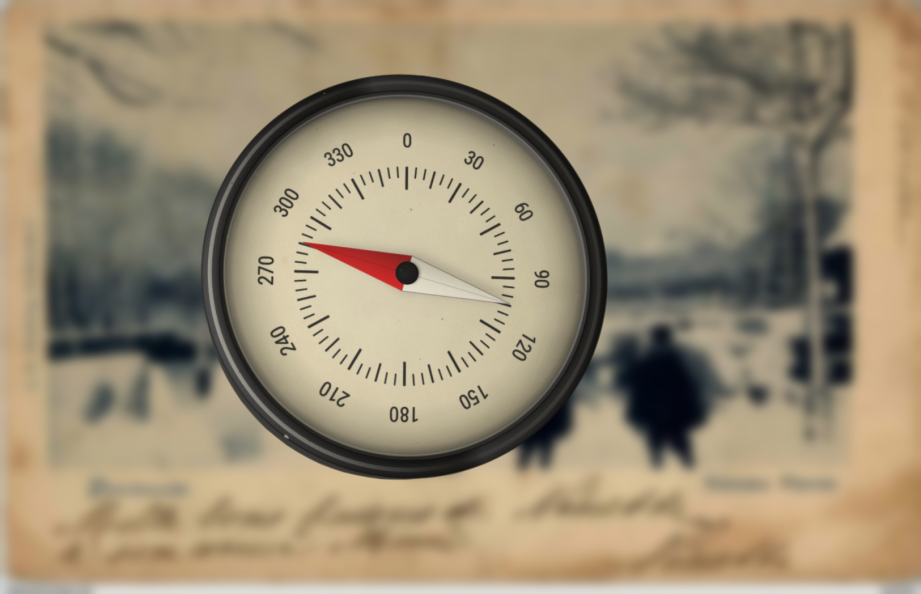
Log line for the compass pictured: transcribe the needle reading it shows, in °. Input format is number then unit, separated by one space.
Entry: 285 °
